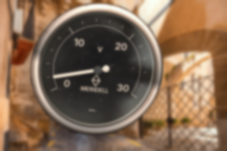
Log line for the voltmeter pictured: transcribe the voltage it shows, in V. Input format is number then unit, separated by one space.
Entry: 2 V
